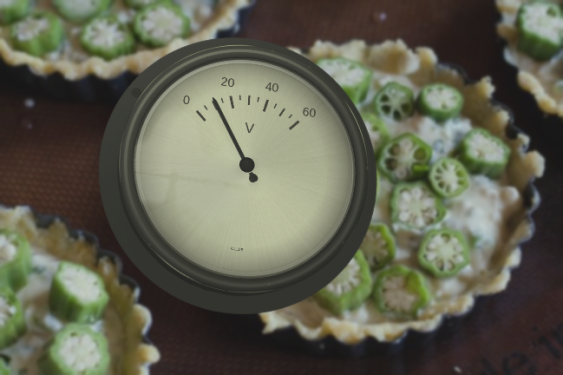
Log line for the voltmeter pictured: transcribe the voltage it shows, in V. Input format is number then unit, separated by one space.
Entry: 10 V
